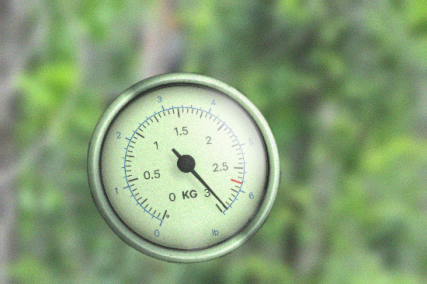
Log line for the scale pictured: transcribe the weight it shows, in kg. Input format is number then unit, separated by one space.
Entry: 2.95 kg
